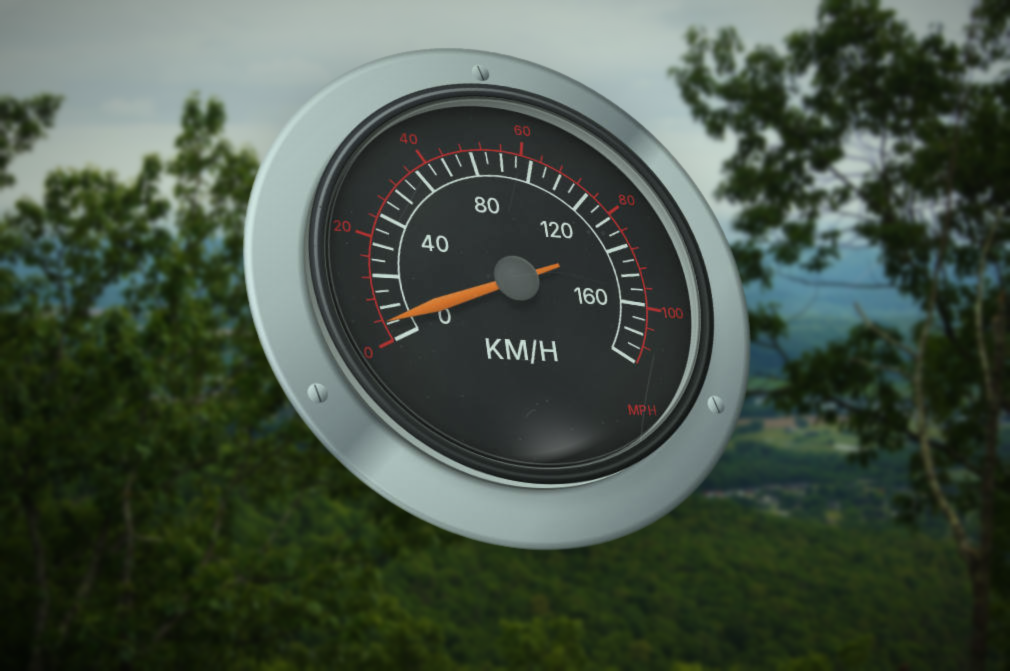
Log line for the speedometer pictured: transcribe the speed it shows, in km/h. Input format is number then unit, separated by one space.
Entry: 5 km/h
